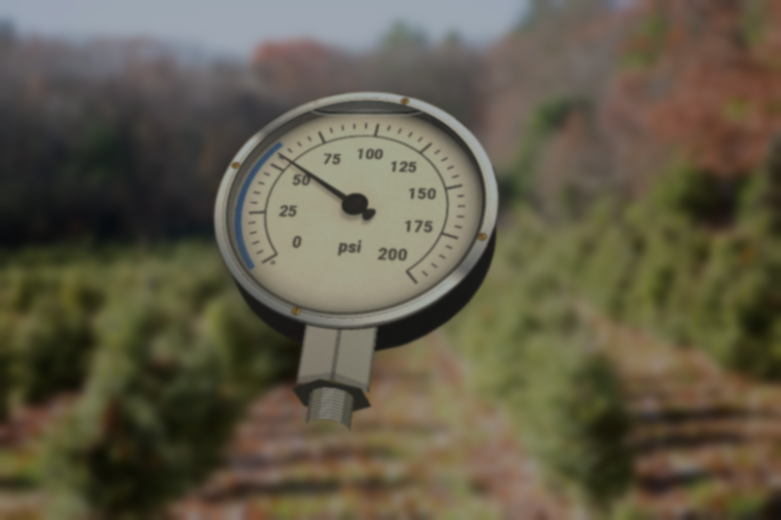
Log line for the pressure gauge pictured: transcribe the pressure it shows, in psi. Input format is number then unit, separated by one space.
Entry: 55 psi
